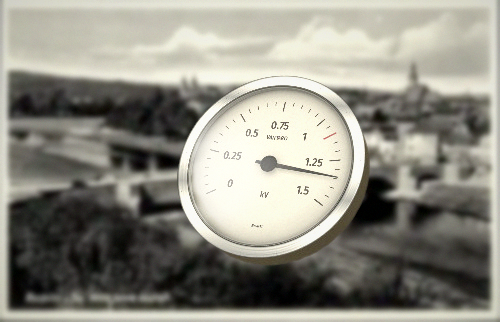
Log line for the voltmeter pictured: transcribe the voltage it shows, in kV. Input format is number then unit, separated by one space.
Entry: 1.35 kV
